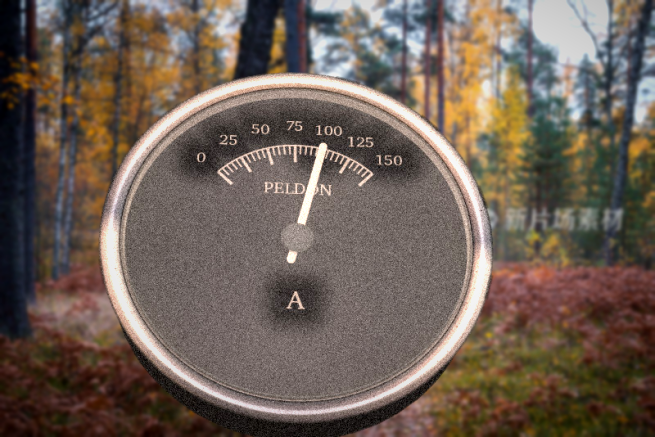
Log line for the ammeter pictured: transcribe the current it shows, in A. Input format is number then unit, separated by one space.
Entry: 100 A
